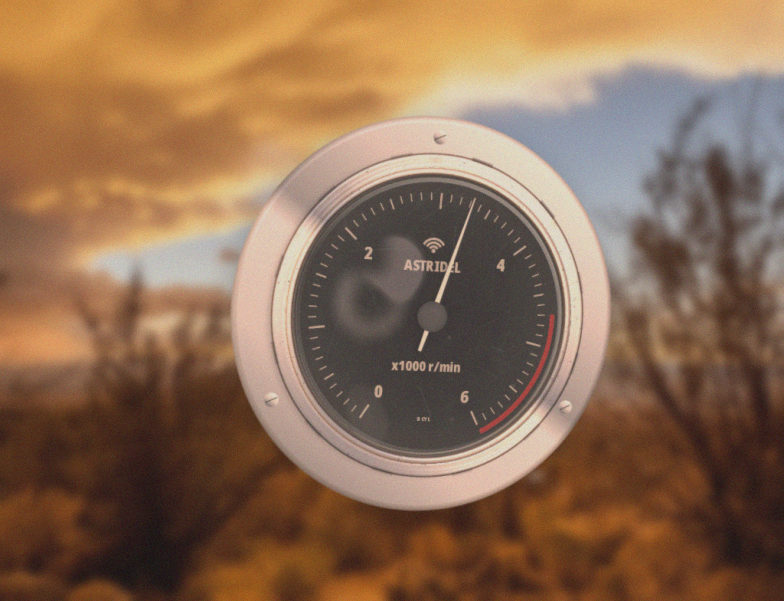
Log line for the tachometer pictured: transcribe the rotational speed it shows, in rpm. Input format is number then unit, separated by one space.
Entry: 3300 rpm
